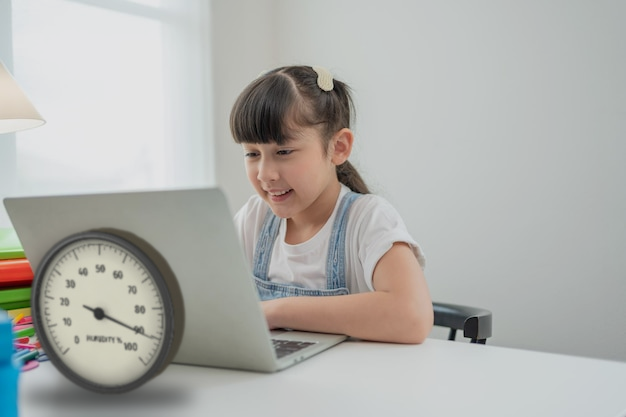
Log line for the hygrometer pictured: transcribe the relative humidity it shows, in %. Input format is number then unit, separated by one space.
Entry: 90 %
